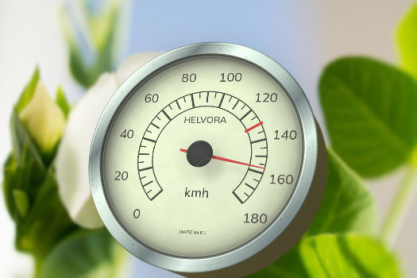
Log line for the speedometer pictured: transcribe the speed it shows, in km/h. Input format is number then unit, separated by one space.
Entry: 157.5 km/h
